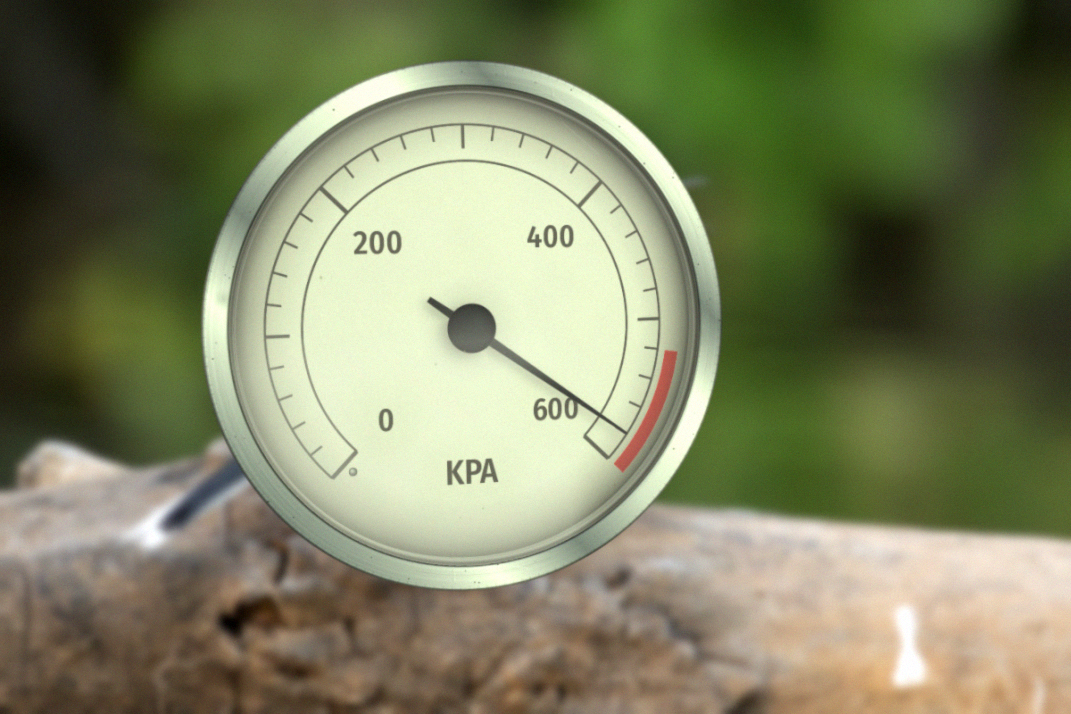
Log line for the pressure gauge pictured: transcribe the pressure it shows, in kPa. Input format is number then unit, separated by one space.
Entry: 580 kPa
